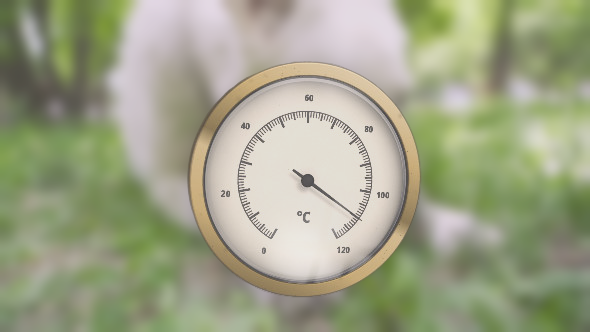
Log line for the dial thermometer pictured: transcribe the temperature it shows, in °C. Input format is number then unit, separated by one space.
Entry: 110 °C
